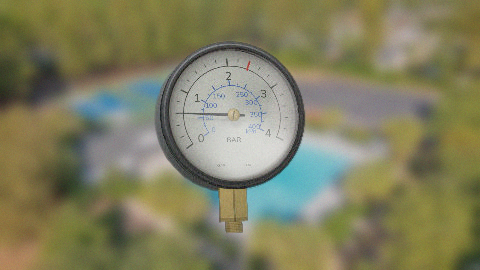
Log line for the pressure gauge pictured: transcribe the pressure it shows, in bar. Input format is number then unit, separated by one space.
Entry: 0.6 bar
